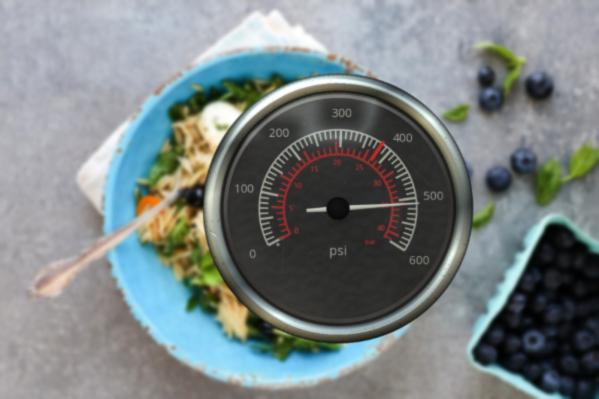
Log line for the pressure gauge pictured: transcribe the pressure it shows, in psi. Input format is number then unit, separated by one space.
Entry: 510 psi
